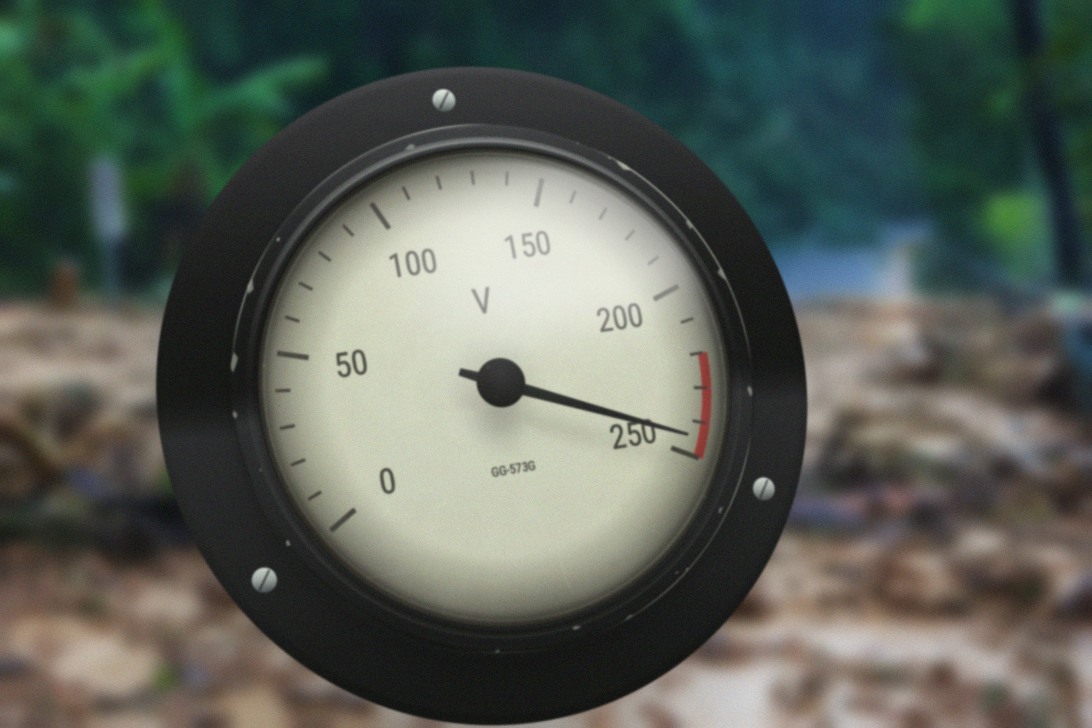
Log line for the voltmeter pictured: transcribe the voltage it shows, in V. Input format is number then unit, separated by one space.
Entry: 245 V
